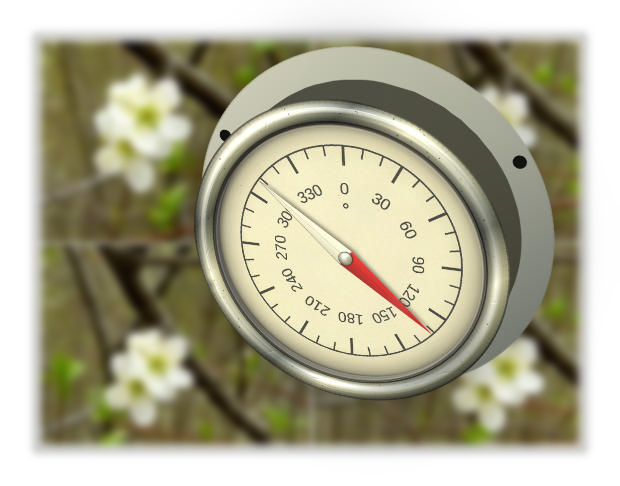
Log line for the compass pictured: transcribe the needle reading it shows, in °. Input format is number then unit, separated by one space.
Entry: 130 °
